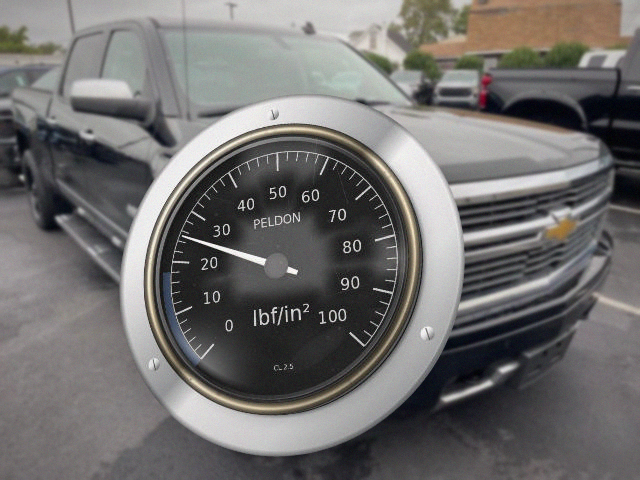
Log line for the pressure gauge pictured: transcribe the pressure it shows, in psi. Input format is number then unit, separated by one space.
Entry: 25 psi
